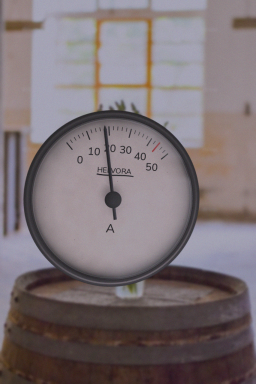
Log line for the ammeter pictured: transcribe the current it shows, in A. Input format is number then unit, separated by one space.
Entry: 18 A
